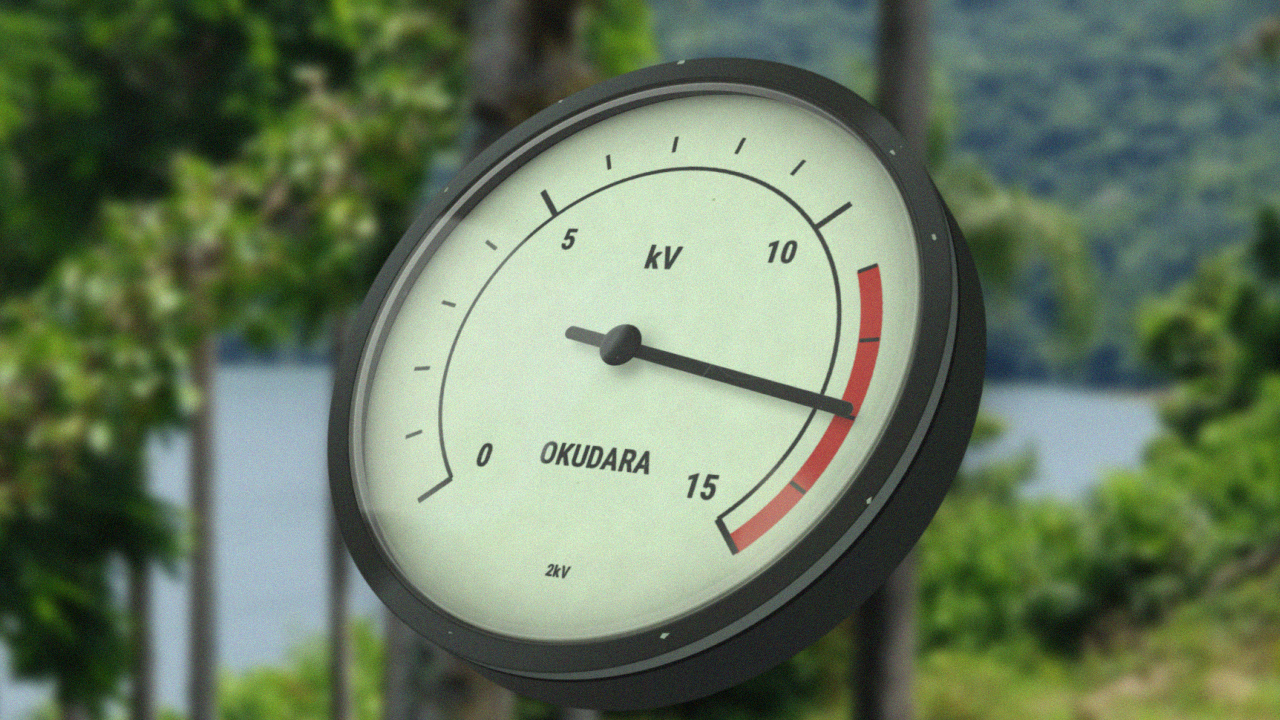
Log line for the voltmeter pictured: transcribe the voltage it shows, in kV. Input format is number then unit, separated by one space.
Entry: 13 kV
